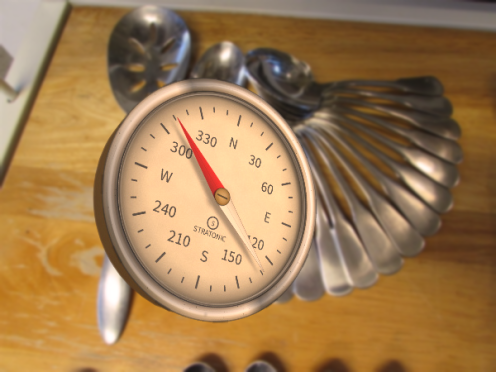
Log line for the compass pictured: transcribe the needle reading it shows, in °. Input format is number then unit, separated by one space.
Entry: 310 °
